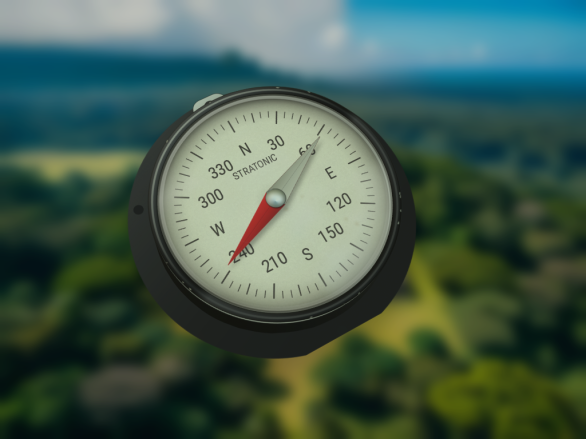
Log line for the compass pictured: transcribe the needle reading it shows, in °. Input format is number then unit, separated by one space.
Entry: 242.5 °
